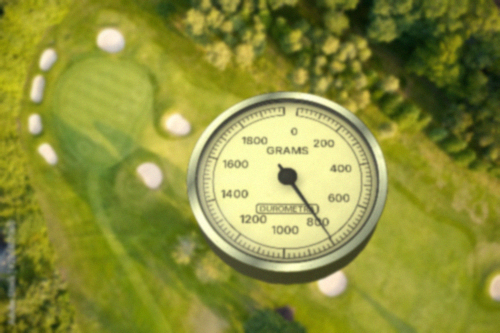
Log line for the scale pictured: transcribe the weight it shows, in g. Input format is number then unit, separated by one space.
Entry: 800 g
